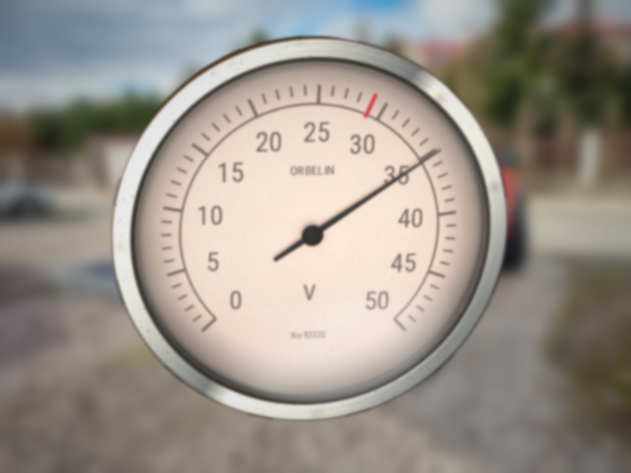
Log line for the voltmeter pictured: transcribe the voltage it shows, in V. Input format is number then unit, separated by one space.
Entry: 35 V
